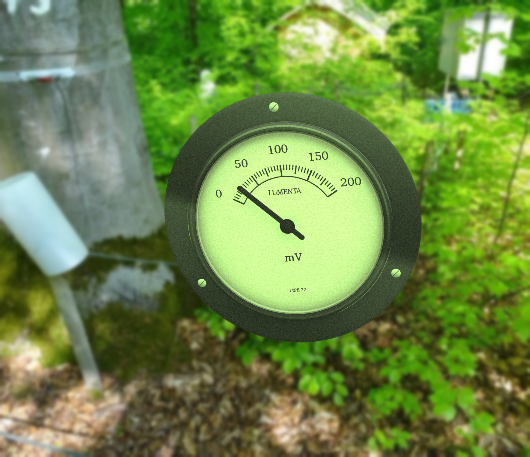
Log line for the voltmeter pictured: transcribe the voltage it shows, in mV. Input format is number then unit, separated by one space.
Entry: 25 mV
